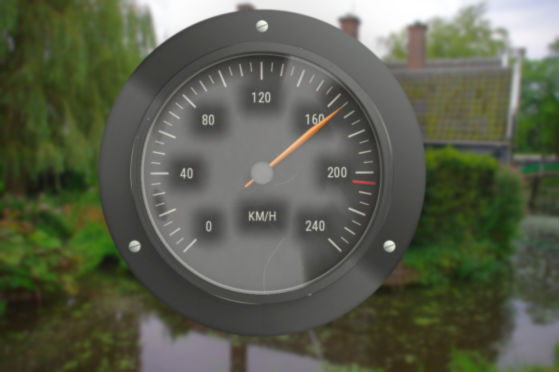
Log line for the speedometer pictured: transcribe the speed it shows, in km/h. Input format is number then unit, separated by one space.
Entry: 165 km/h
